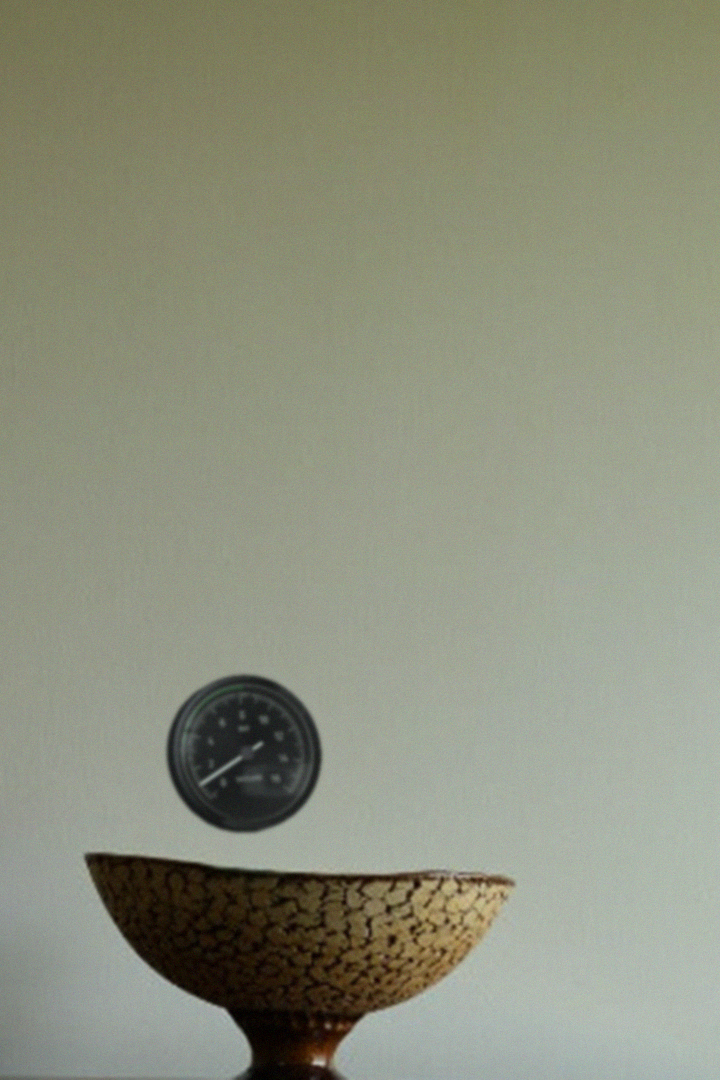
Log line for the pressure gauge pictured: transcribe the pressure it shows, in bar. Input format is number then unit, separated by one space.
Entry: 1 bar
